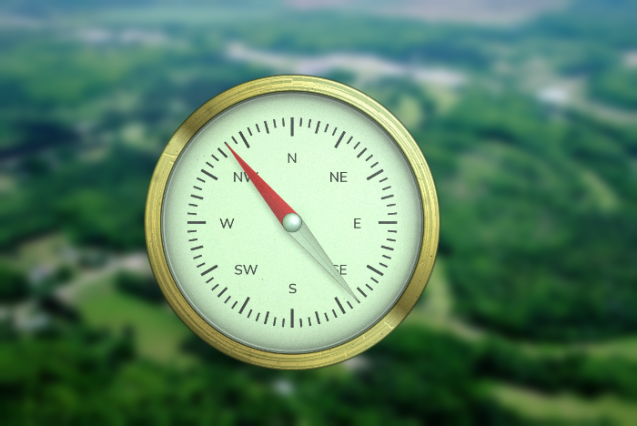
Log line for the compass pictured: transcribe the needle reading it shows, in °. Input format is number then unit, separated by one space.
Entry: 320 °
